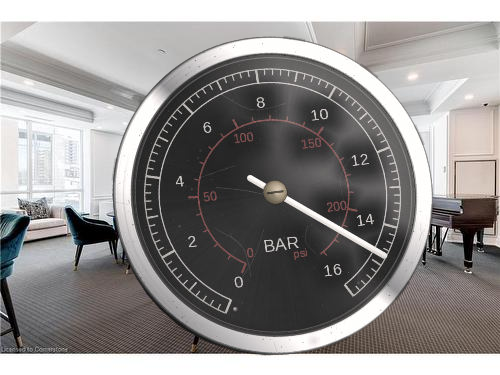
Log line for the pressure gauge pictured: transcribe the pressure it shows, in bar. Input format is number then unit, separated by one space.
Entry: 14.8 bar
